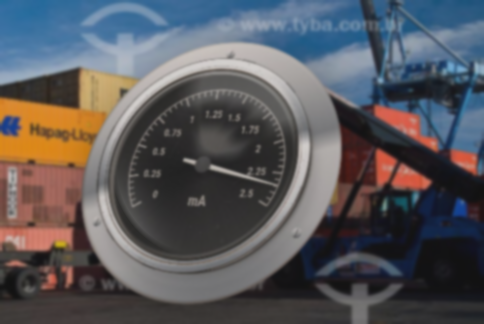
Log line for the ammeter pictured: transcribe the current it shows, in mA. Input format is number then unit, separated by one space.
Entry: 2.35 mA
